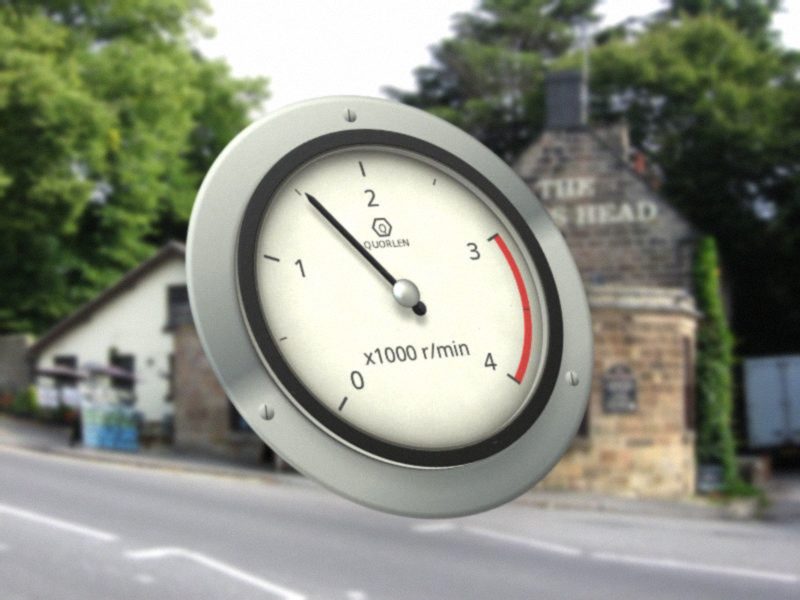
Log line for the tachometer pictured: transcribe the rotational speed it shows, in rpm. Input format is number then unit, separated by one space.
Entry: 1500 rpm
